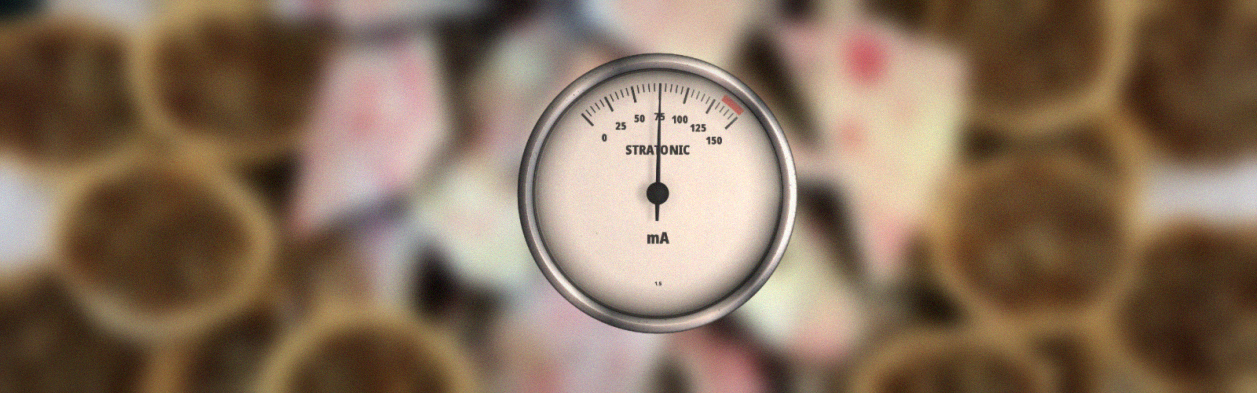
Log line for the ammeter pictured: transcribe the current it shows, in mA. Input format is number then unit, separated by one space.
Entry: 75 mA
